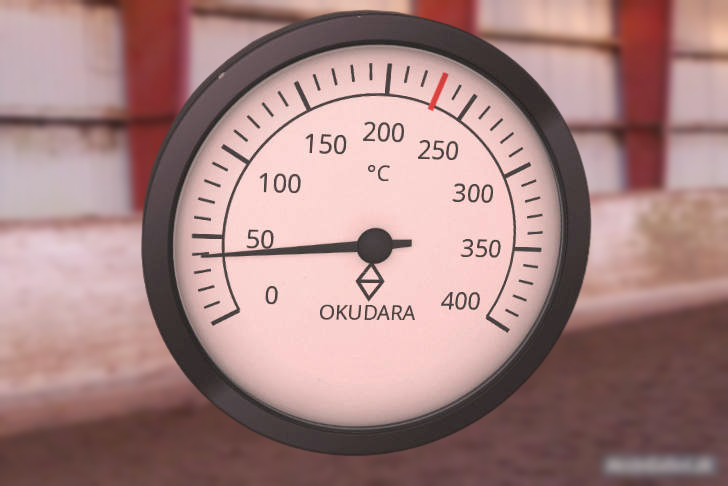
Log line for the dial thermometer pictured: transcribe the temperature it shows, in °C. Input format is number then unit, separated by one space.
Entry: 40 °C
